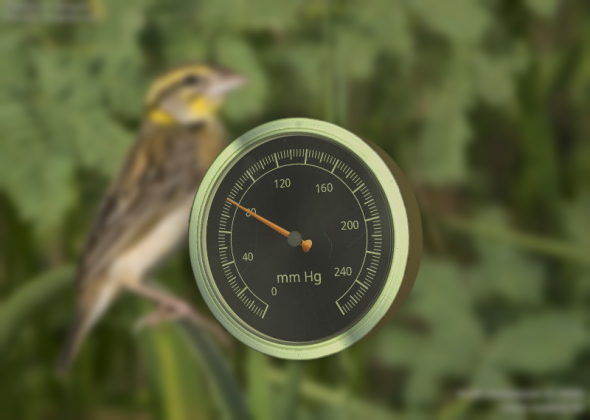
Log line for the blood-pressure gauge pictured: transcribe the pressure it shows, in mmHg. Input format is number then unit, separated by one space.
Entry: 80 mmHg
